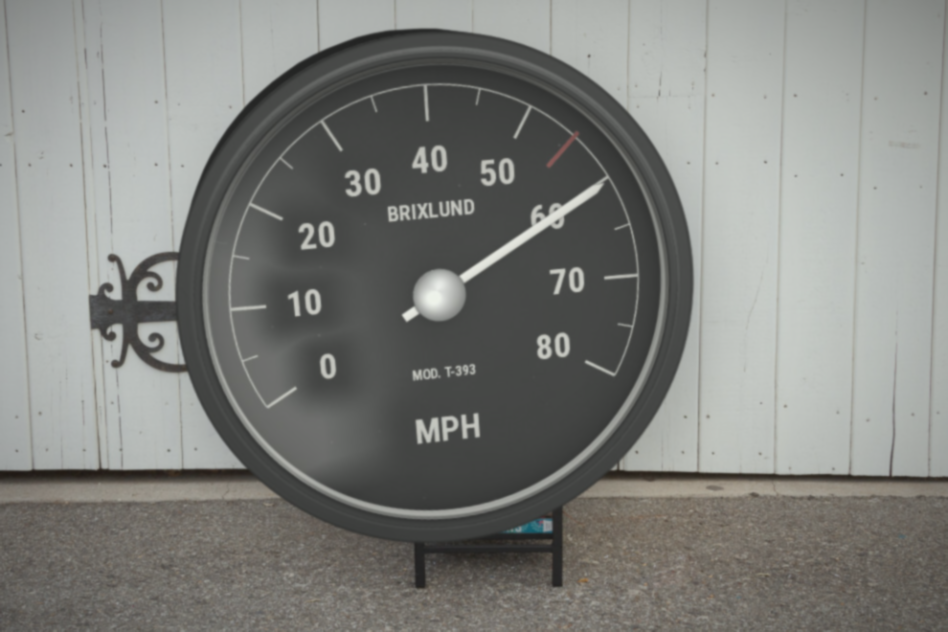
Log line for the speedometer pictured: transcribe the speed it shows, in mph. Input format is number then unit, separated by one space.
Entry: 60 mph
